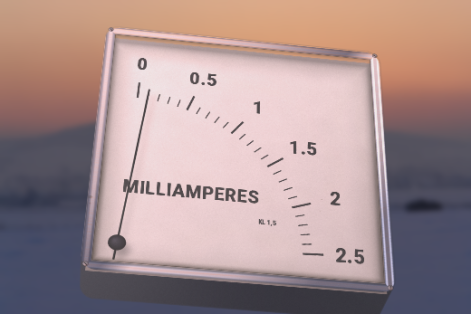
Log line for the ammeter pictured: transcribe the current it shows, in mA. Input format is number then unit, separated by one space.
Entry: 0.1 mA
